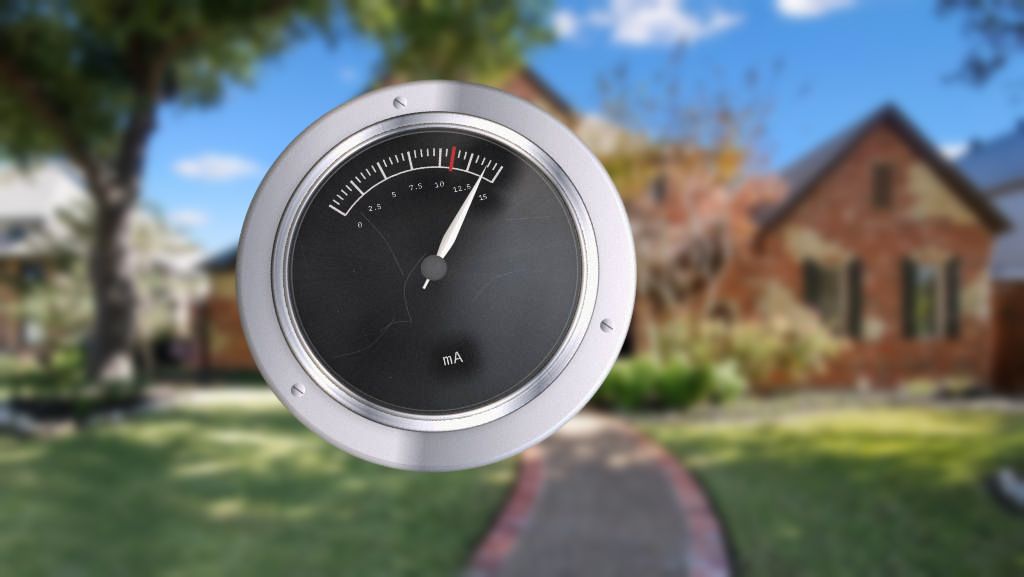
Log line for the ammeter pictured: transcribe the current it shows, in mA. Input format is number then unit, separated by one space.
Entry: 14 mA
